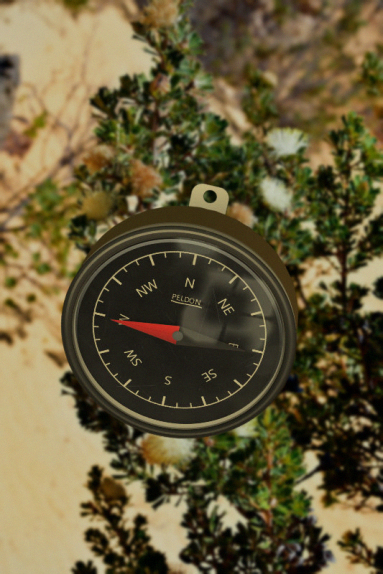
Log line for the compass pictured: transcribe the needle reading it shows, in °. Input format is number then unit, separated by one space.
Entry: 270 °
